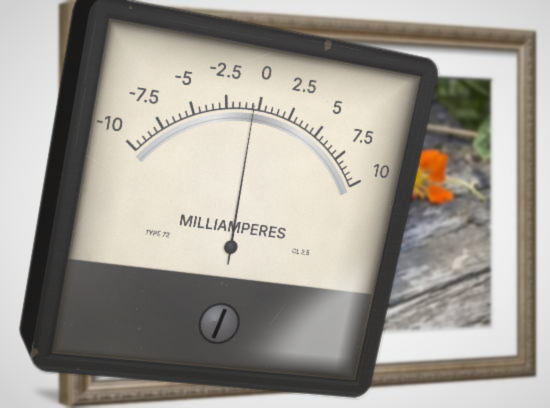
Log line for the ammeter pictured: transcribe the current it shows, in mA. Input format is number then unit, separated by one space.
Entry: -0.5 mA
